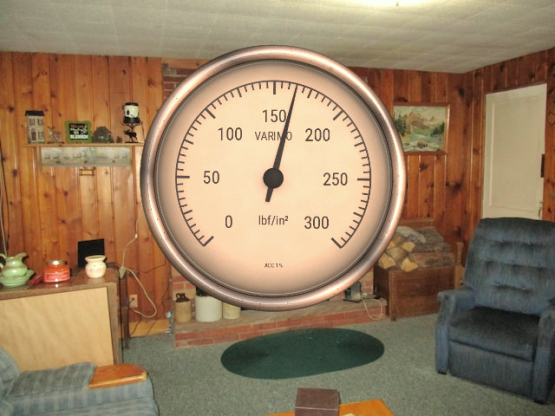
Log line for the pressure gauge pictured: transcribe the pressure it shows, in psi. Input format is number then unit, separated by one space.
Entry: 165 psi
